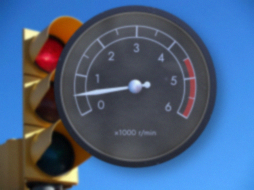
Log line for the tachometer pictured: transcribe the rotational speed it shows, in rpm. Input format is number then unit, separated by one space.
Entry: 500 rpm
